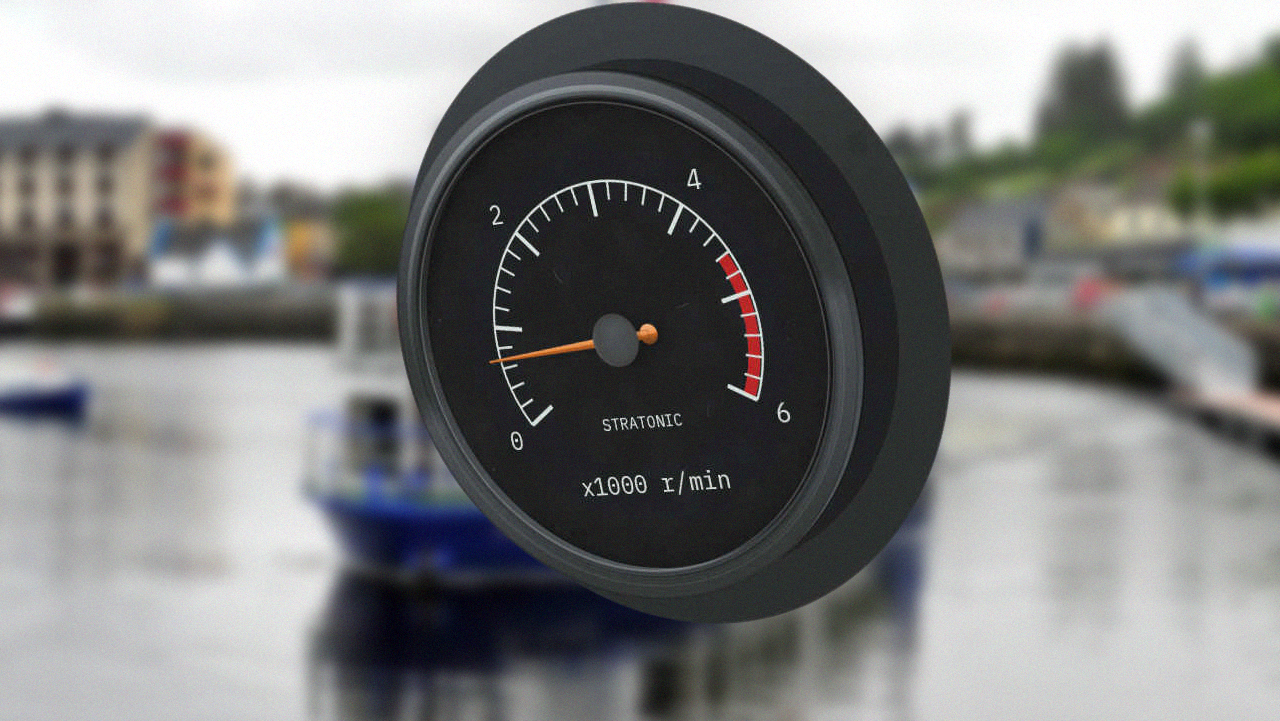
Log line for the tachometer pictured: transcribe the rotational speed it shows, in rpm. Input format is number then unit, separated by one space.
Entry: 700 rpm
